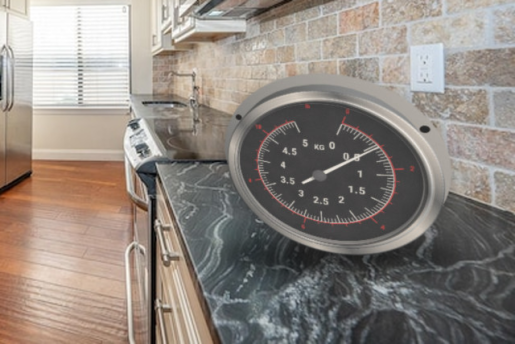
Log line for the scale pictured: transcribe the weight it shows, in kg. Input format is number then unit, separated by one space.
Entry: 0.5 kg
